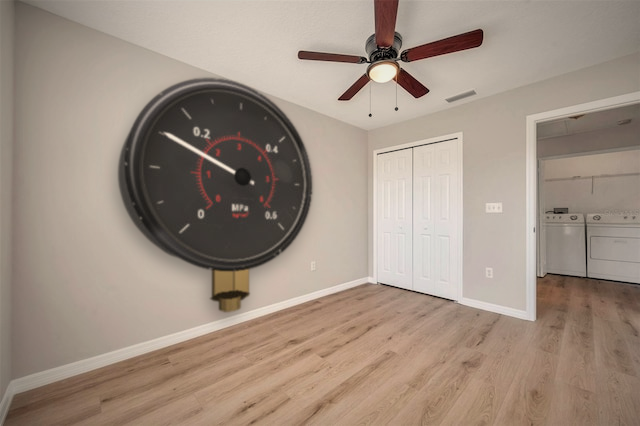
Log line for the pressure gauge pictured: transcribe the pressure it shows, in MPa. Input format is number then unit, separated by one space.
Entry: 0.15 MPa
